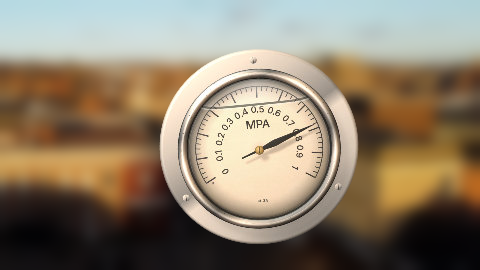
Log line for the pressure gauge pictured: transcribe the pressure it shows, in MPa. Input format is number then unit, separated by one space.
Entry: 0.78 MPa
